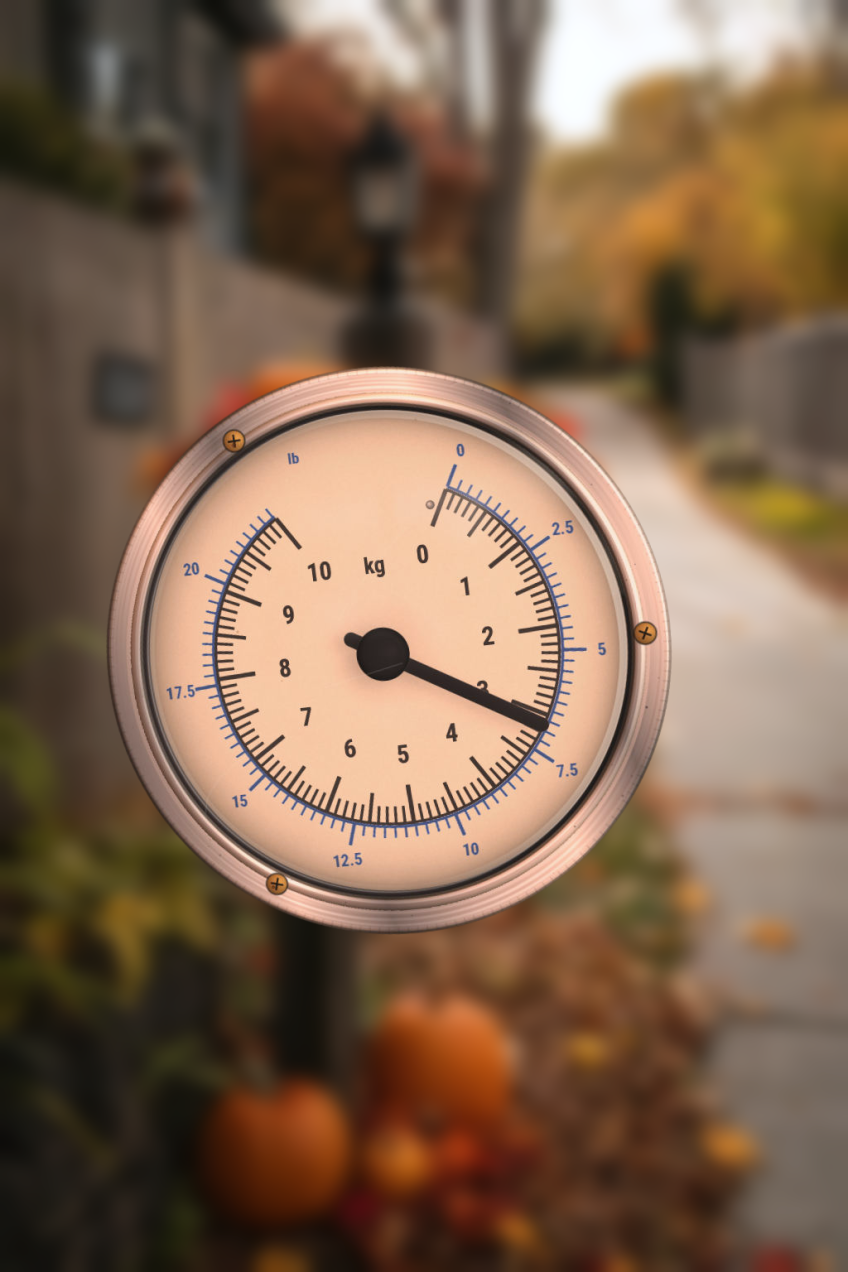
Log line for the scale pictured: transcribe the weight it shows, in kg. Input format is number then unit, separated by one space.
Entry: 3.1 kg
